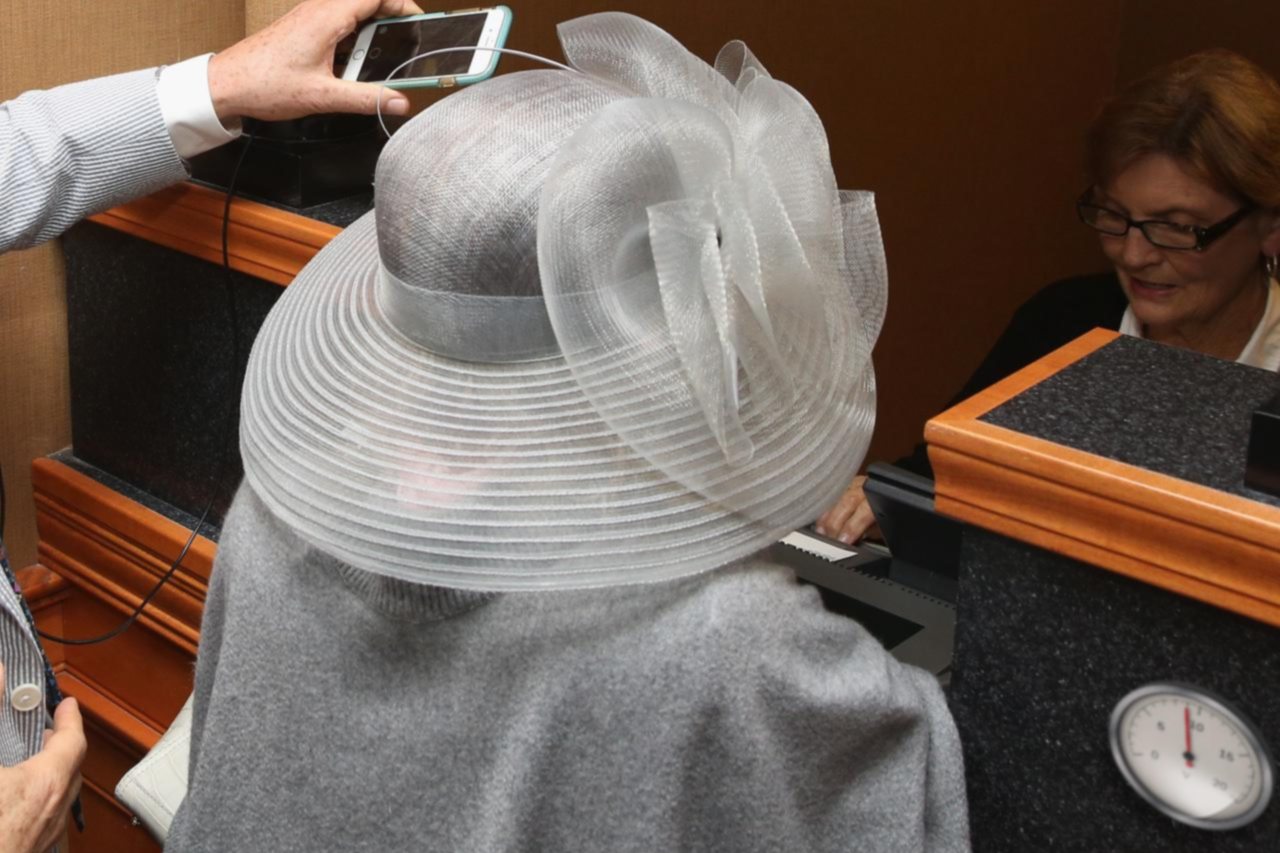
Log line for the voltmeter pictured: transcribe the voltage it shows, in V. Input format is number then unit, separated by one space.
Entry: 9 V
